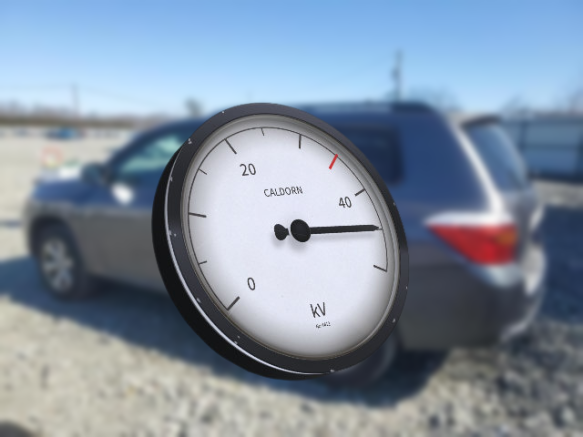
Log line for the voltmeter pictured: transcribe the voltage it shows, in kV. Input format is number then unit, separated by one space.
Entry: 45 kV
